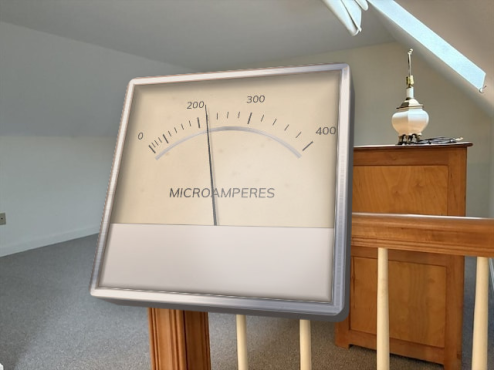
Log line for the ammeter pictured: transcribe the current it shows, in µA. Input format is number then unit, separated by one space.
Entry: 220 µA
